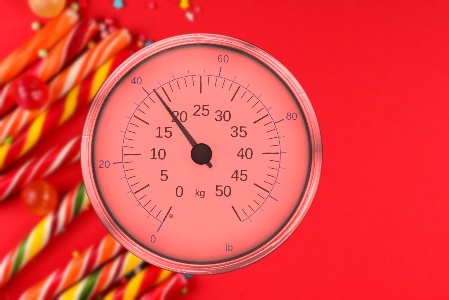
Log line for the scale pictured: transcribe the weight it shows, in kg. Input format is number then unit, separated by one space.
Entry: 19 kg
